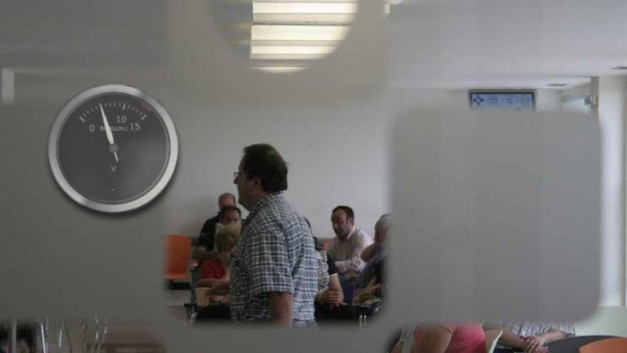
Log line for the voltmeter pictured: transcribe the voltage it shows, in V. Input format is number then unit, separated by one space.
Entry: 5 V
